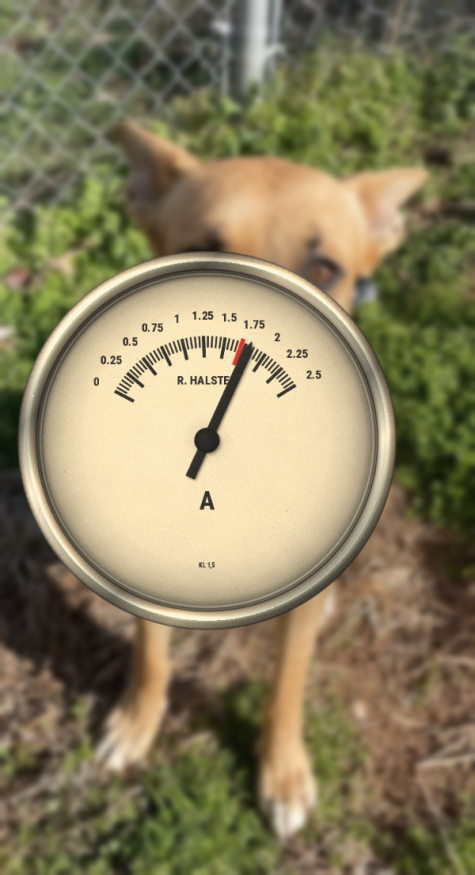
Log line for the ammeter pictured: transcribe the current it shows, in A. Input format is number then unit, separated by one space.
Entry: 1.8 A
